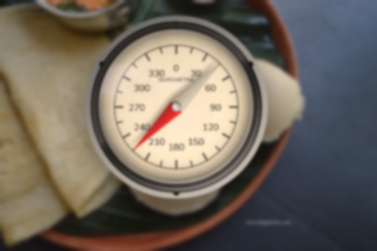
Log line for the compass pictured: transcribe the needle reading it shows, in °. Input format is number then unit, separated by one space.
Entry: 225 °
